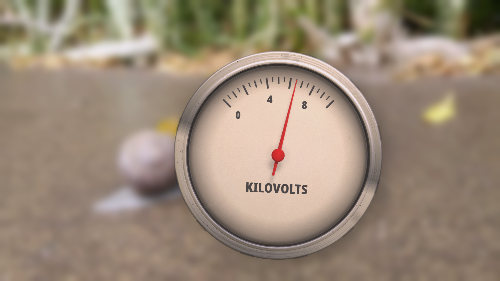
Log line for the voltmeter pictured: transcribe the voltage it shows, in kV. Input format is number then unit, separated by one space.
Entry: 6.5 kV
